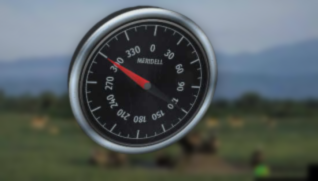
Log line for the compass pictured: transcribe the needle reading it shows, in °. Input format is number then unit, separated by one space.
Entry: 300 °
